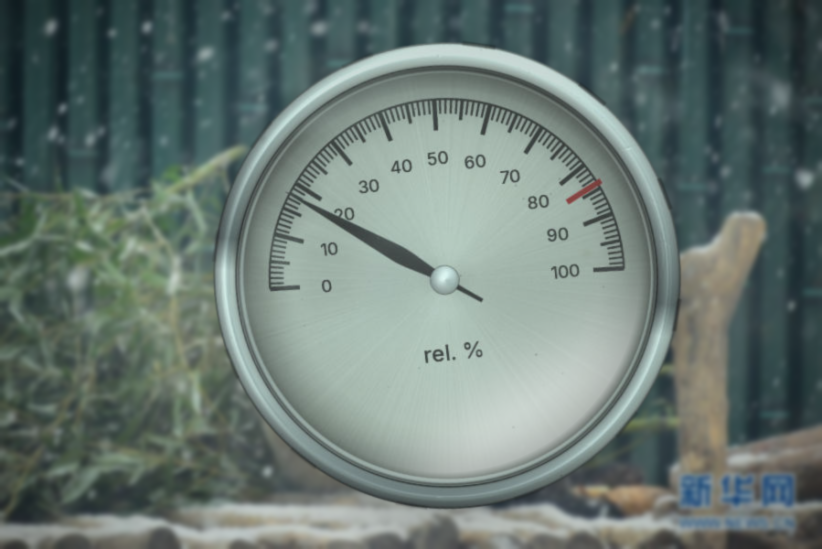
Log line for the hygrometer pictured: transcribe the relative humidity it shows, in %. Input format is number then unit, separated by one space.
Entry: 18 %
